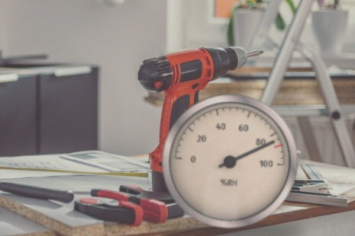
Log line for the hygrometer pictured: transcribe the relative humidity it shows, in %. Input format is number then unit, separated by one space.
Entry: 84 %
